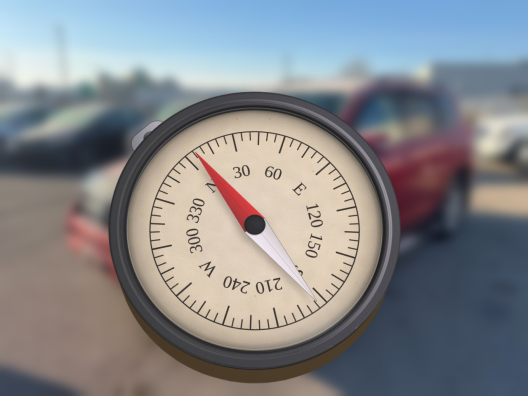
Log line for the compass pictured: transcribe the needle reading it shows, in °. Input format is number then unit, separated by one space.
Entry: 5 °
